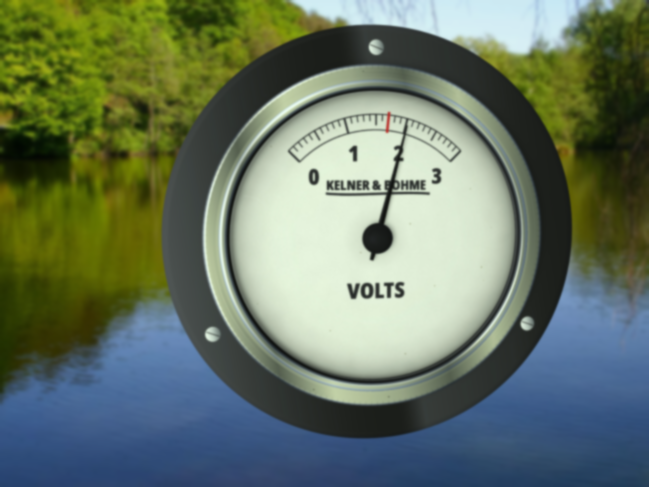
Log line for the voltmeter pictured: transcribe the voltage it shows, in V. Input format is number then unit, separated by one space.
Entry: 2 V
